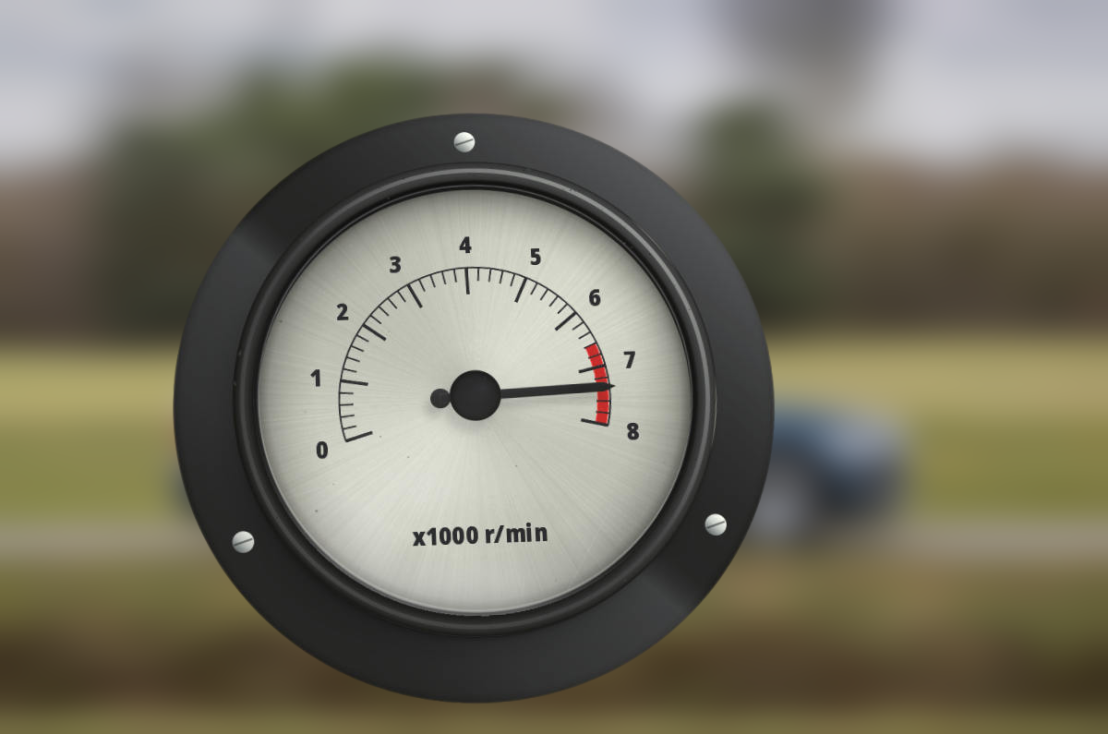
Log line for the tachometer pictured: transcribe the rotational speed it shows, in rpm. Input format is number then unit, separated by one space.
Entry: 7400 rpm
